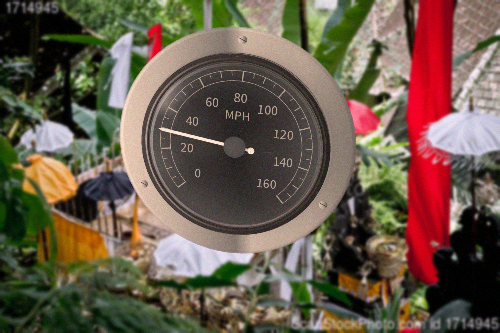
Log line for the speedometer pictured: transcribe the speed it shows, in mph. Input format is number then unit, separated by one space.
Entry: 30 mph
